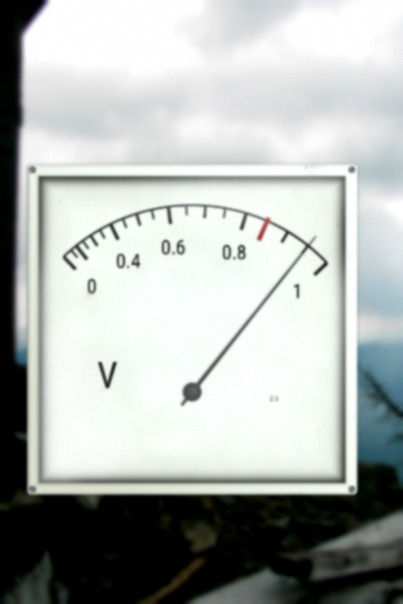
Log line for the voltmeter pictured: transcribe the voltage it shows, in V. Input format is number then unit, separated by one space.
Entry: 0.95 V
